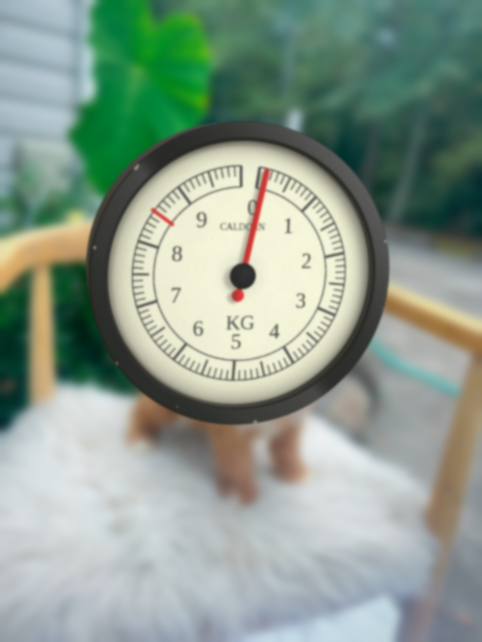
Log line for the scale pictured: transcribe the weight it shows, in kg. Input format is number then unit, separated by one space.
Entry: 0.1 kg
